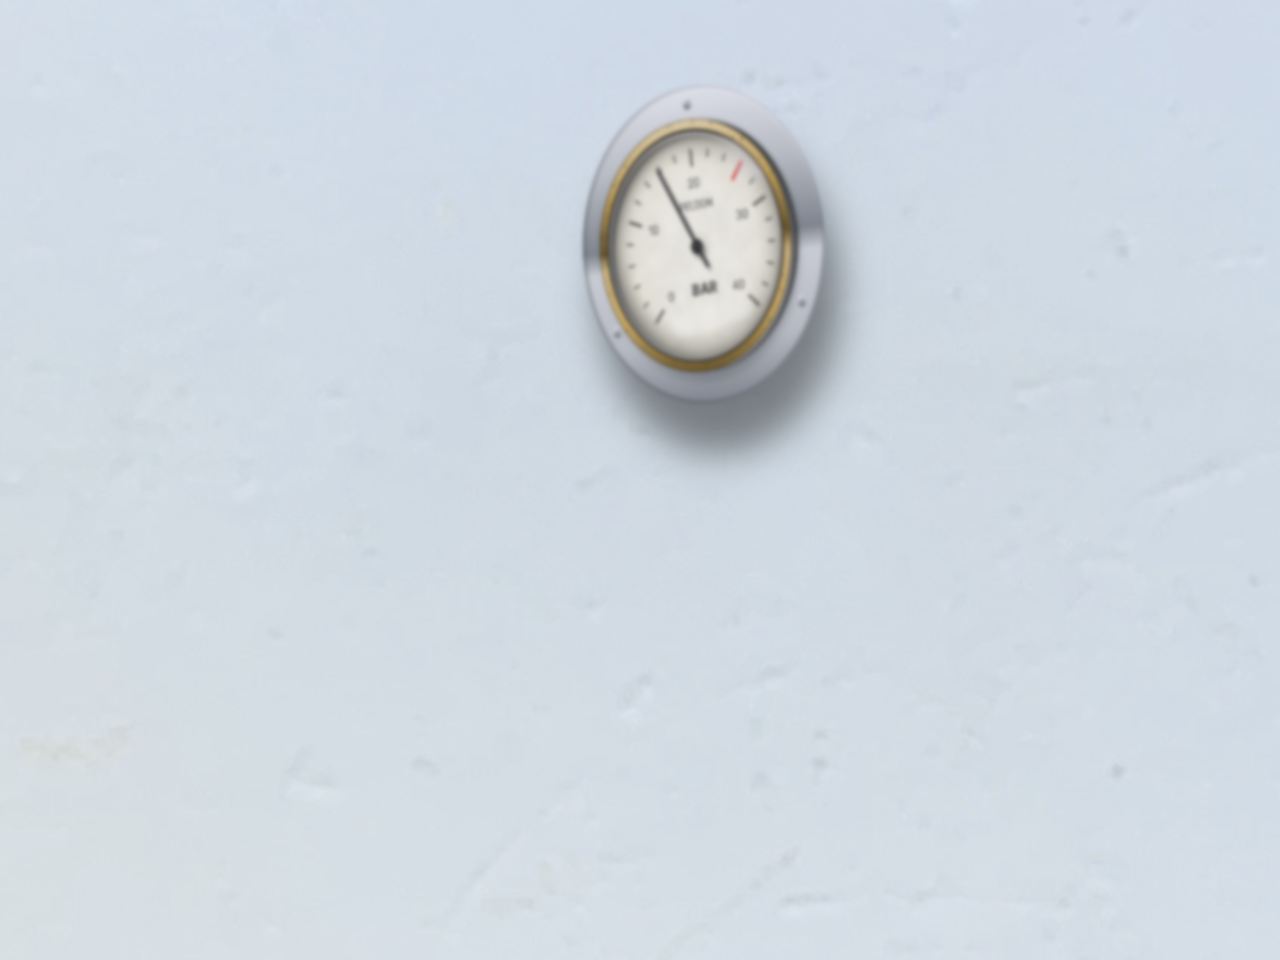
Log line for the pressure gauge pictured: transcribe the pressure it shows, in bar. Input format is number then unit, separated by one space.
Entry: 16 bar
